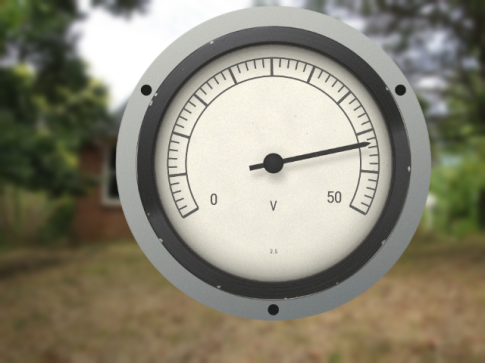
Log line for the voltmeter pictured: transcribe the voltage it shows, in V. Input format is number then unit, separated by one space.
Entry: 41.5 V
